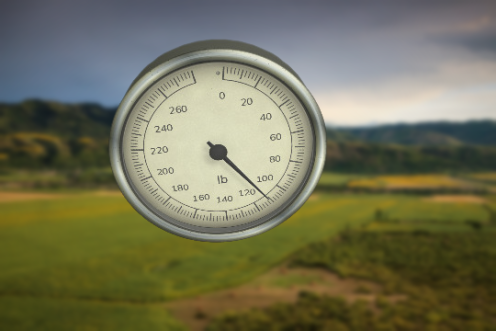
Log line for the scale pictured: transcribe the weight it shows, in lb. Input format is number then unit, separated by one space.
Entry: 110 lb
